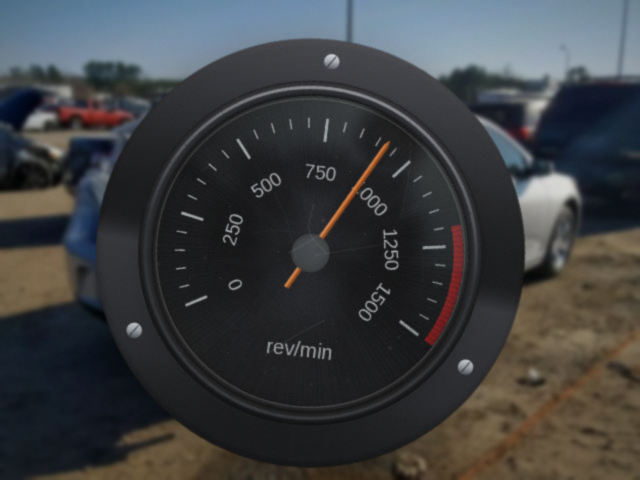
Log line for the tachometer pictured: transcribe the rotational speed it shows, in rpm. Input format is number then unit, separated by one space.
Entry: 925 rpm
